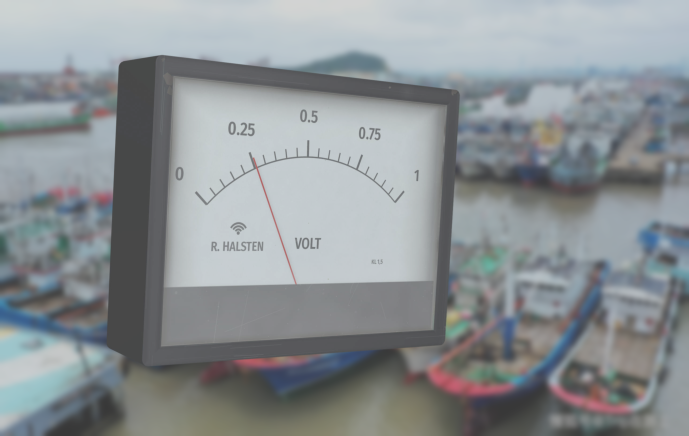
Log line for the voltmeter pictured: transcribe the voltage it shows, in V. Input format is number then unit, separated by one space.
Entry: 0.25 V
